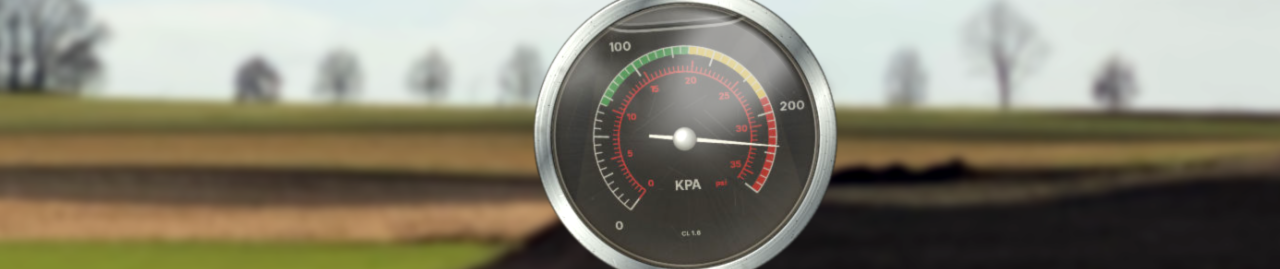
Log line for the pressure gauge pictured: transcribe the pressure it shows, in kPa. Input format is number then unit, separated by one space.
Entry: 220 kPa
